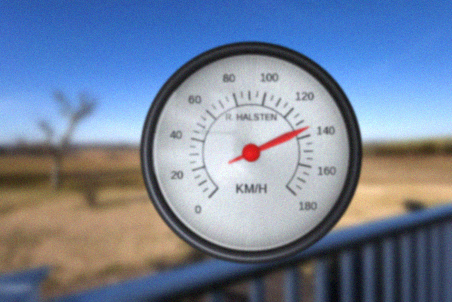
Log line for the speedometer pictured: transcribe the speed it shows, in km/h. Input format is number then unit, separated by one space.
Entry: 135 km/h
